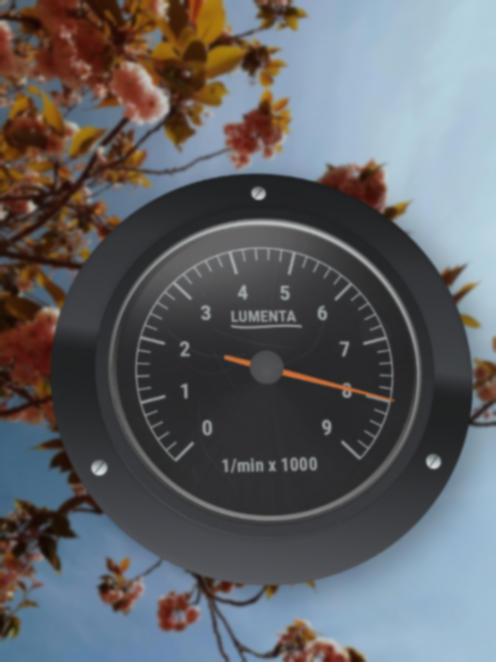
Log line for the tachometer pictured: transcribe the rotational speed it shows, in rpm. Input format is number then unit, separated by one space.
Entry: 8000 rpm
